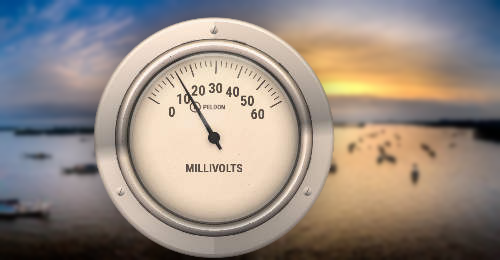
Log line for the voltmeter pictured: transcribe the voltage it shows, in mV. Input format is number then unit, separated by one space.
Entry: 14 mV
